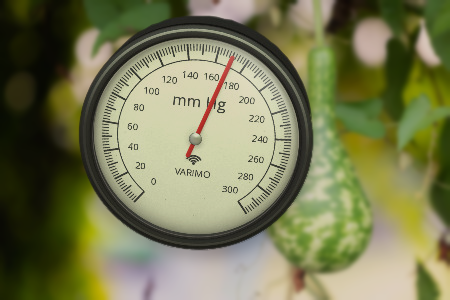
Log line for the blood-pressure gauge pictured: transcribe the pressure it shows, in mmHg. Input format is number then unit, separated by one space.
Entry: 170 mmHg
